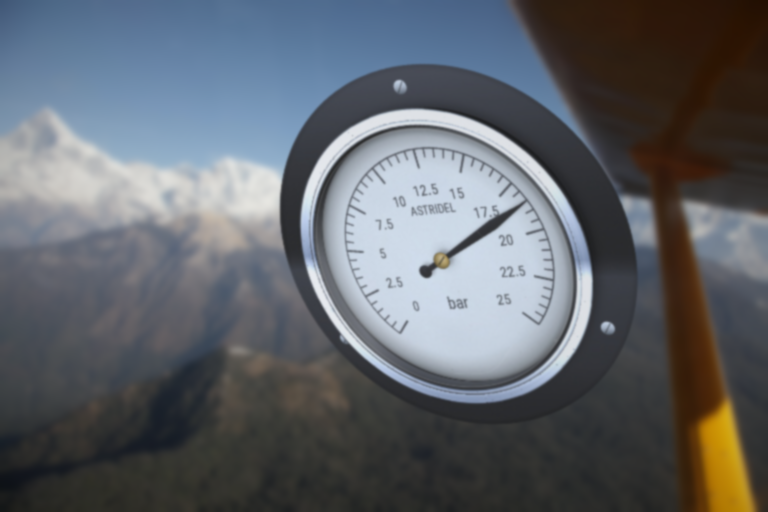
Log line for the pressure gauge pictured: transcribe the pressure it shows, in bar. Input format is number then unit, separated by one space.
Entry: 18.5 bar
